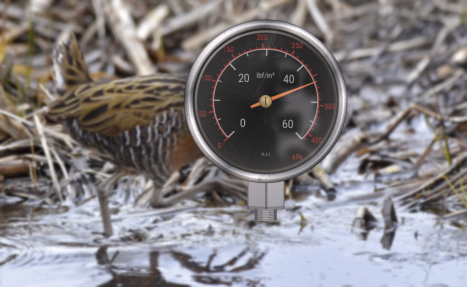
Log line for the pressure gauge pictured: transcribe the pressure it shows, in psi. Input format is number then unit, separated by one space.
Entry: 45 psi
